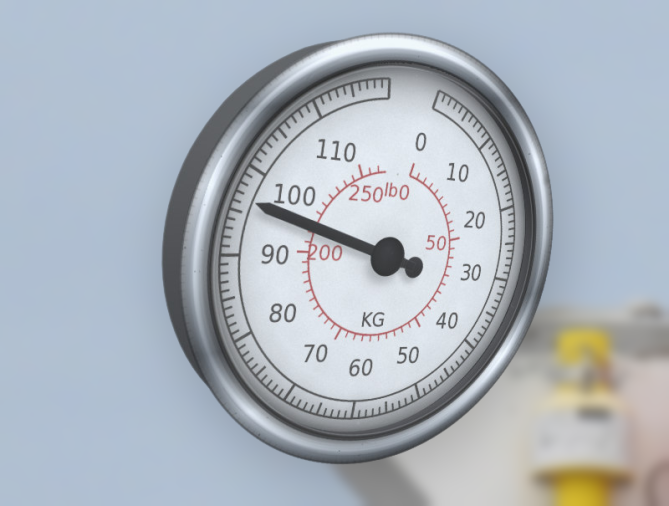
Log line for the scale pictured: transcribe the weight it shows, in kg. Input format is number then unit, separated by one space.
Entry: 96.5 kg
